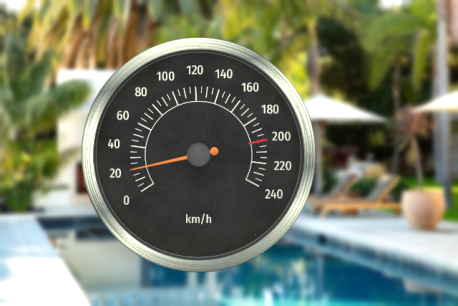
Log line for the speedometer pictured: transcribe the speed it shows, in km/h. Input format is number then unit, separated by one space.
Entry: 20 km/h
